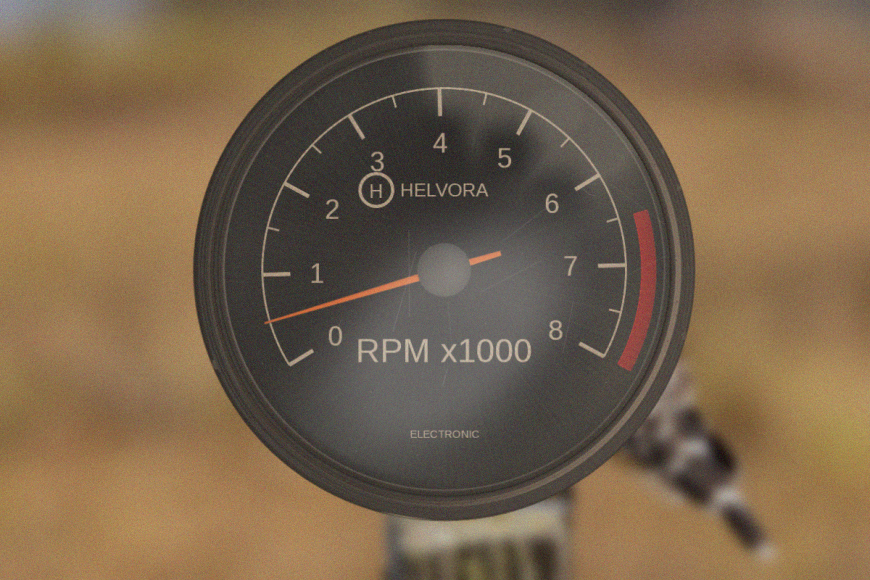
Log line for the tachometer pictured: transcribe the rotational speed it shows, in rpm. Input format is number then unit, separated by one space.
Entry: 500 rpm
